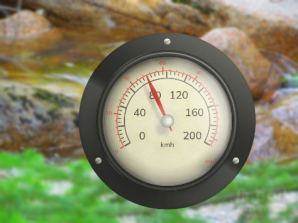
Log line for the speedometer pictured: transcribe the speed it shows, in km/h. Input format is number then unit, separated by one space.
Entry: 80 km/h
